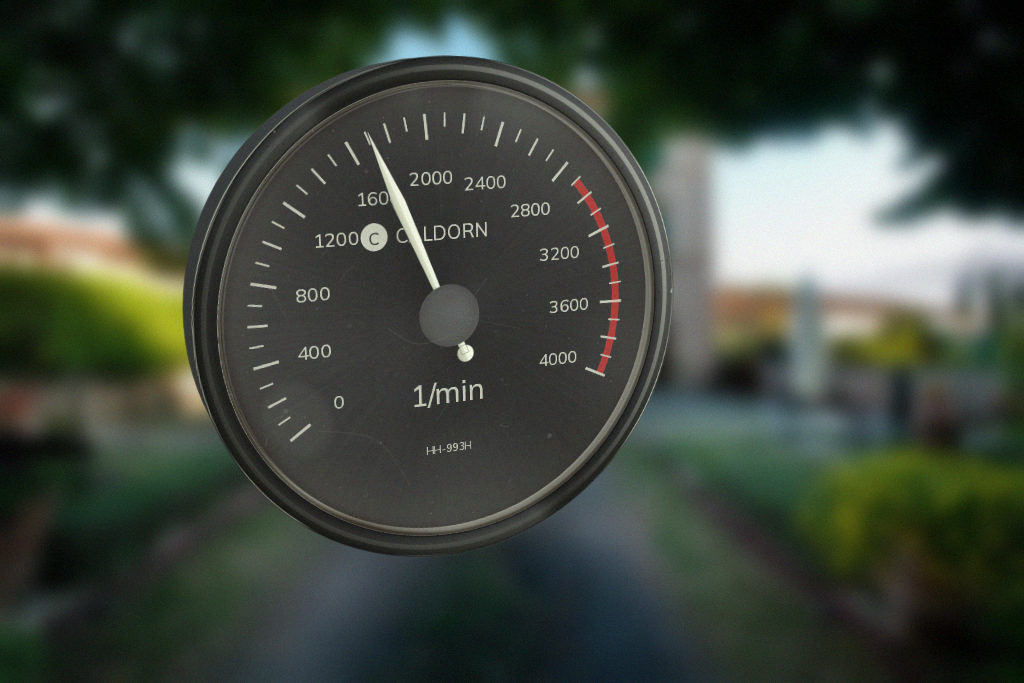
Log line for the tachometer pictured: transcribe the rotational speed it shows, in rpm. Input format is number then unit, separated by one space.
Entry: 1700 rpm
